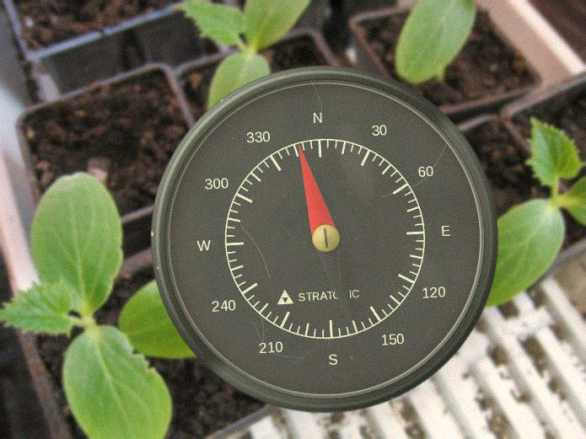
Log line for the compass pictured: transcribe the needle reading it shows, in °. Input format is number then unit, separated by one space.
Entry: 347.5 °
